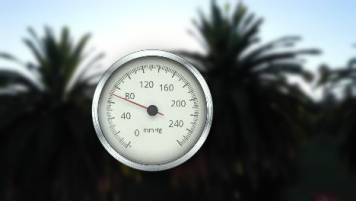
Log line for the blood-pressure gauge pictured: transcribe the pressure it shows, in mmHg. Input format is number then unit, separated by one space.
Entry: 70 mmHg
